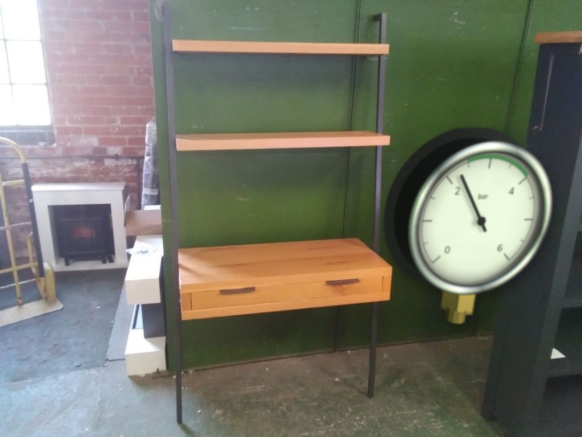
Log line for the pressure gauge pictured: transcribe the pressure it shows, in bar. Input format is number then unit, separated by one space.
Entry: 2.25 bar
